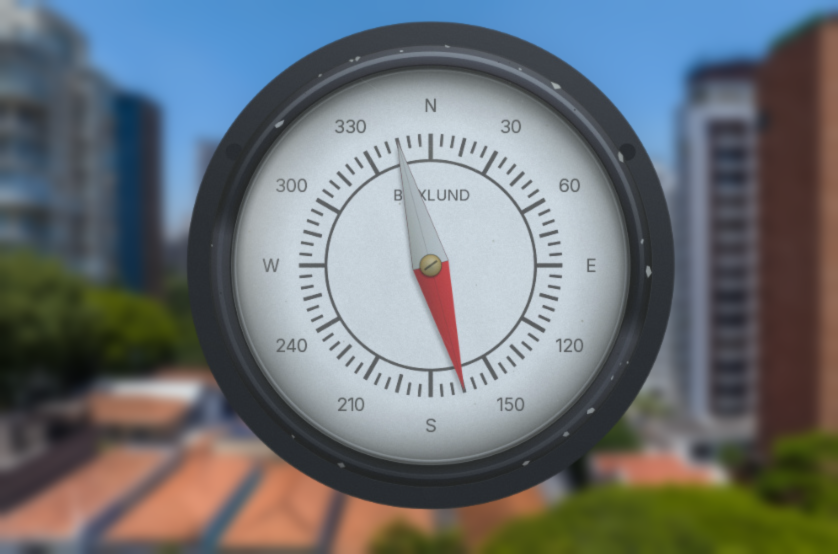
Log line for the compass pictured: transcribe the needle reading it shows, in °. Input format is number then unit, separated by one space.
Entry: 165 °
